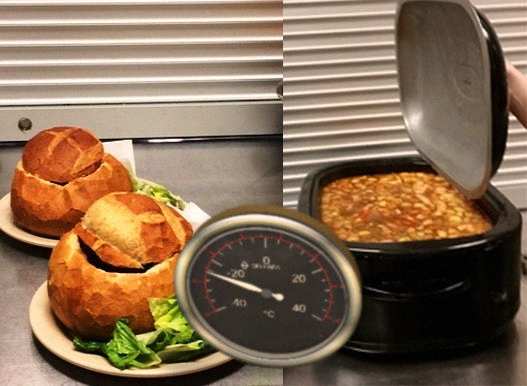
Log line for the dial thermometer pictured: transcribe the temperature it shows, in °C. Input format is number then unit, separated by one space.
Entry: -24 °C
